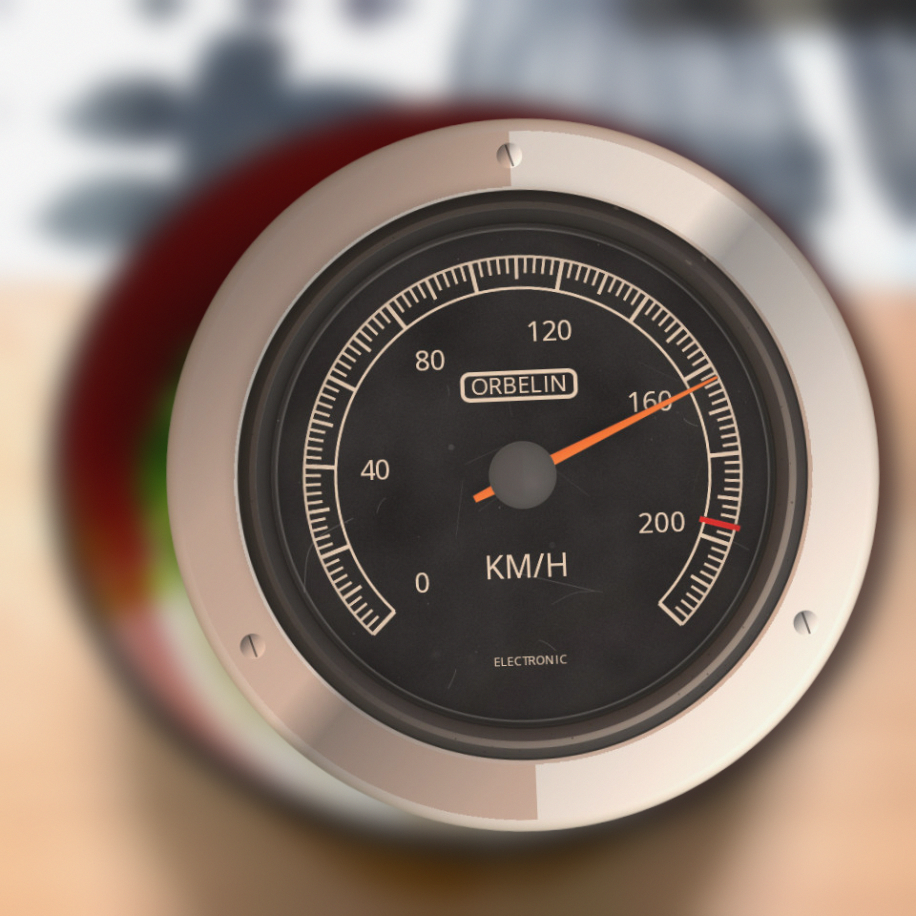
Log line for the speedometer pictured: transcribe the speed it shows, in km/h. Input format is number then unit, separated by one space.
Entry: 163 km/h
